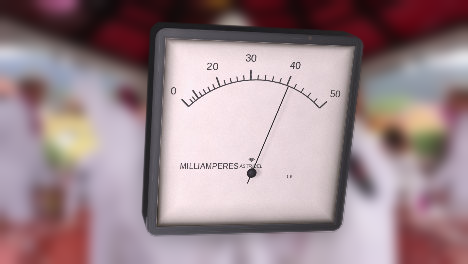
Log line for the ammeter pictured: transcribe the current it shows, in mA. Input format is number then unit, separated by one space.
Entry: 40 mA
